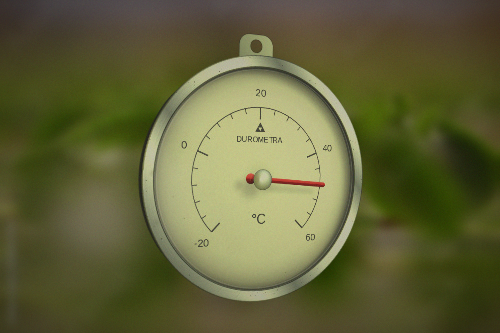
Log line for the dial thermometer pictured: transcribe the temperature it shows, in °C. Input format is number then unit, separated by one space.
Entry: 48 °C
